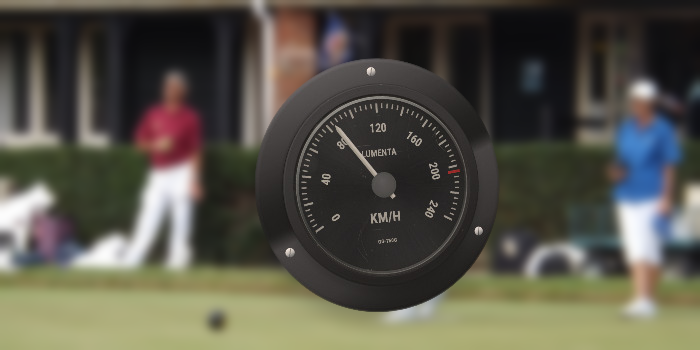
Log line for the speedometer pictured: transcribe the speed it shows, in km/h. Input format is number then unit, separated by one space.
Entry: 84 km/h
